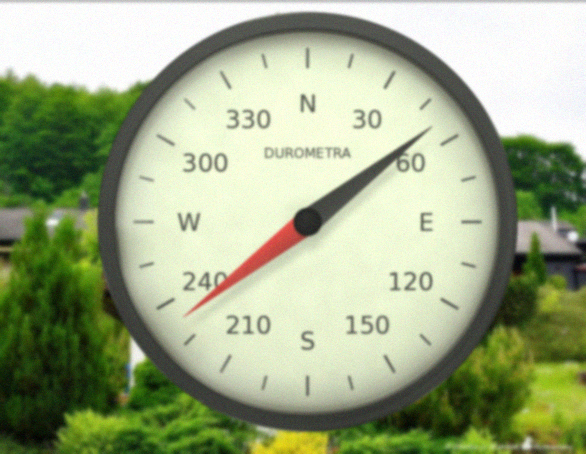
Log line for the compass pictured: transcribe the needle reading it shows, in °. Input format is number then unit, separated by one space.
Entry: 232.5 °
